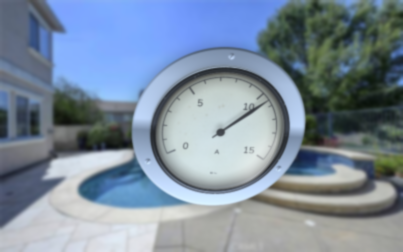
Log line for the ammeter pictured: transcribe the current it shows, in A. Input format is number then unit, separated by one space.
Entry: 10.5 A
